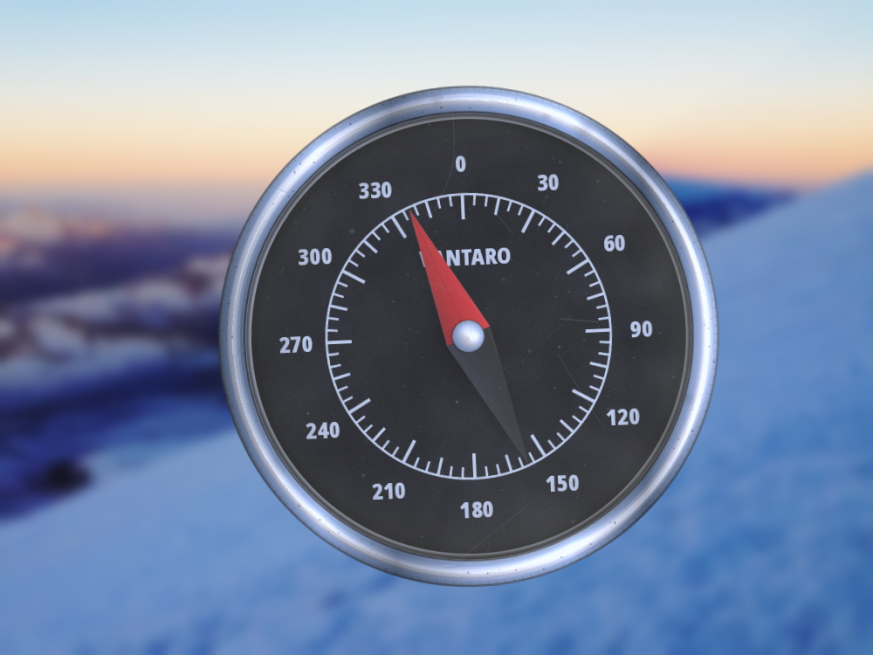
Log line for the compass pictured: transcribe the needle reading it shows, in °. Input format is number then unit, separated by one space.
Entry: 337.5 °
